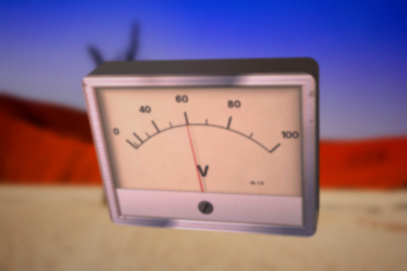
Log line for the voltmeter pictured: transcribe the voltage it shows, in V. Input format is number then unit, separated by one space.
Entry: 60 V
